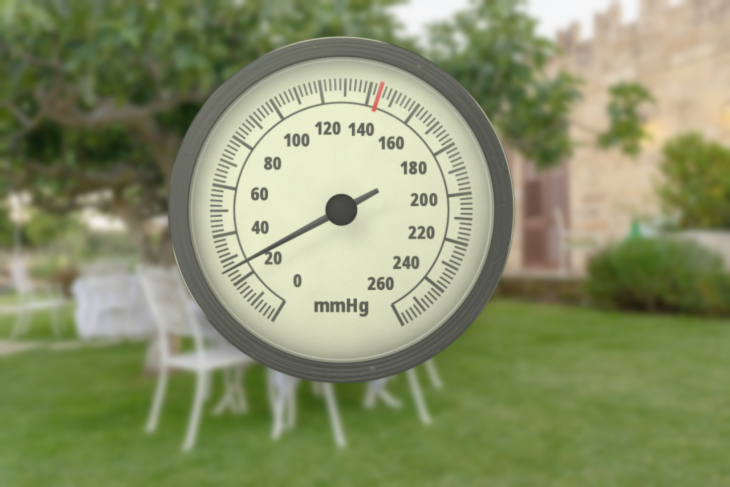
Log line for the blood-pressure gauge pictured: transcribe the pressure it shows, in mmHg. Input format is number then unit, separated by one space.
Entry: 26 mmHg
